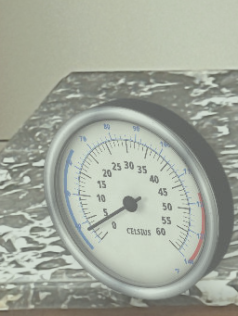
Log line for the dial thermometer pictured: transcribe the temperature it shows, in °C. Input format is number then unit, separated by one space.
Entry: 3 °C
